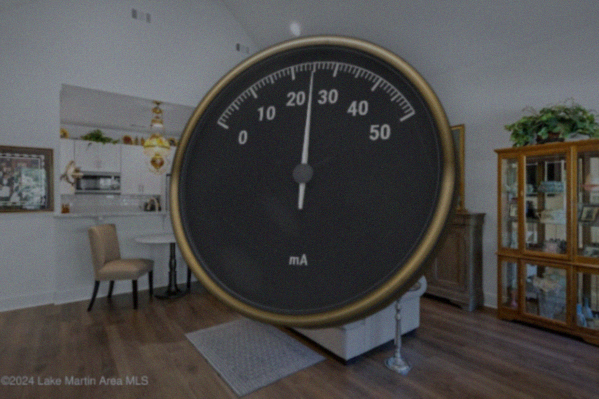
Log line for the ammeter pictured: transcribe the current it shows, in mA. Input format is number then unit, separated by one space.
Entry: 25 mA
